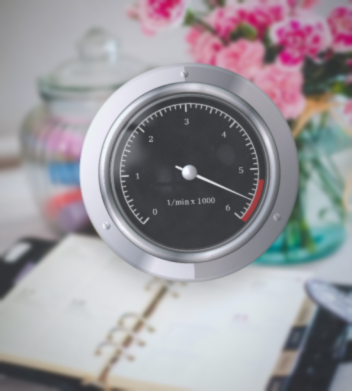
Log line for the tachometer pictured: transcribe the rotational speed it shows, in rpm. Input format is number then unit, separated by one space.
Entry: 5600 rpm
